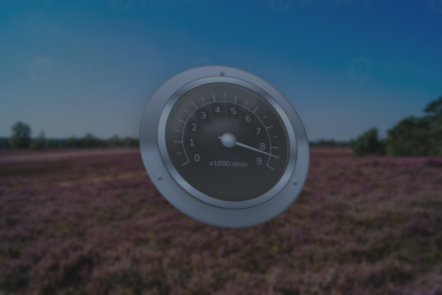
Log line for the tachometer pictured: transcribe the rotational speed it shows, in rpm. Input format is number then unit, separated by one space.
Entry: 8500 rpm
